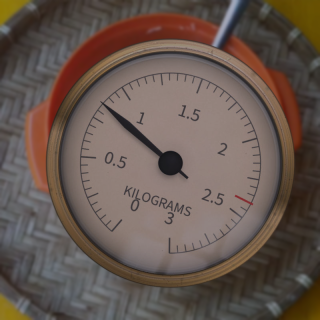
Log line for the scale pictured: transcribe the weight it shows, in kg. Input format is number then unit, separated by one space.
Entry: 0.85 kg
